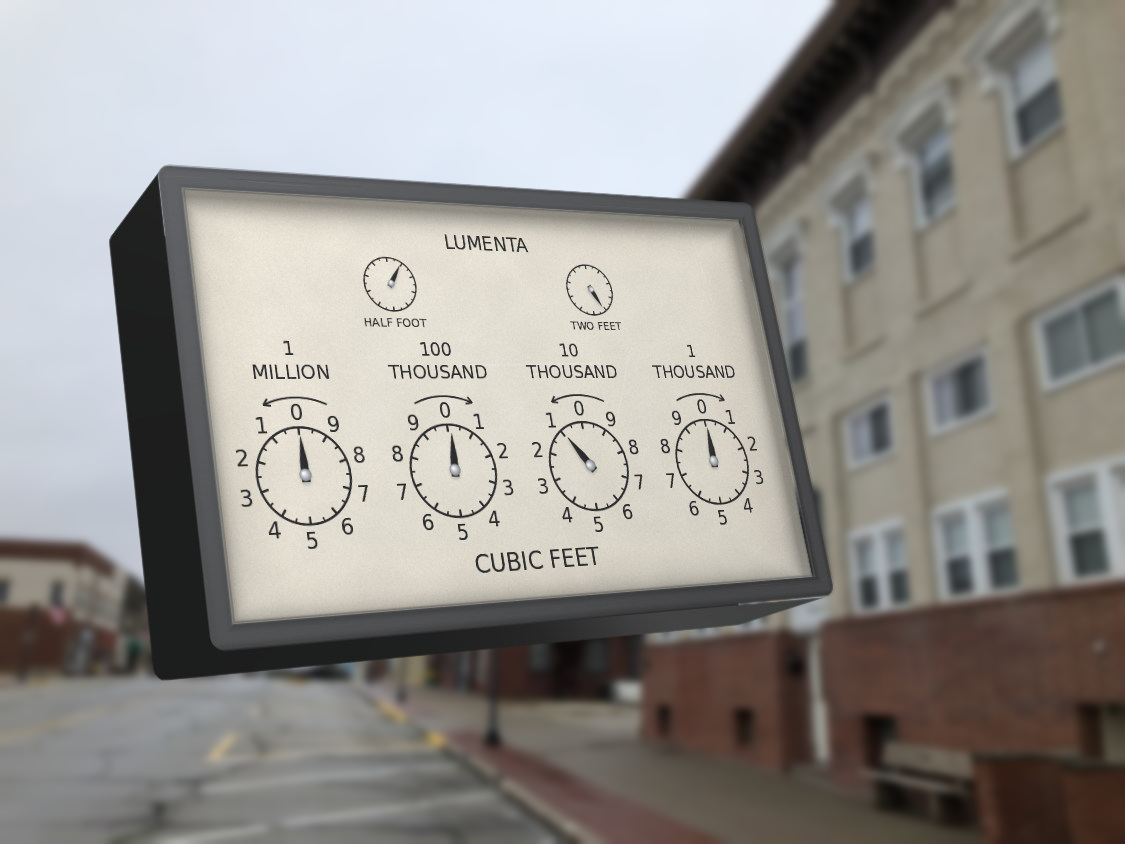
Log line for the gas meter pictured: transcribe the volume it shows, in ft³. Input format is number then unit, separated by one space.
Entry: 1000 ft³
